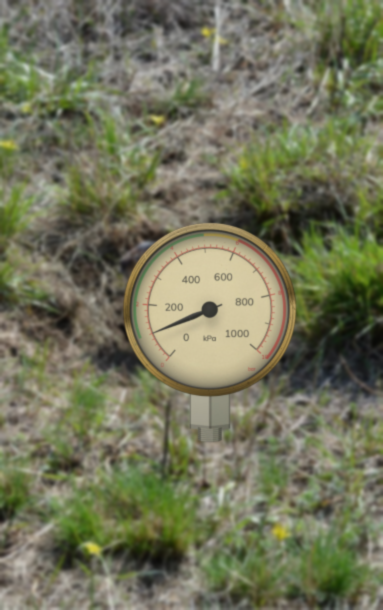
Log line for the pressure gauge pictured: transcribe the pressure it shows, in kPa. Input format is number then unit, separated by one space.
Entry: 100 kPa
